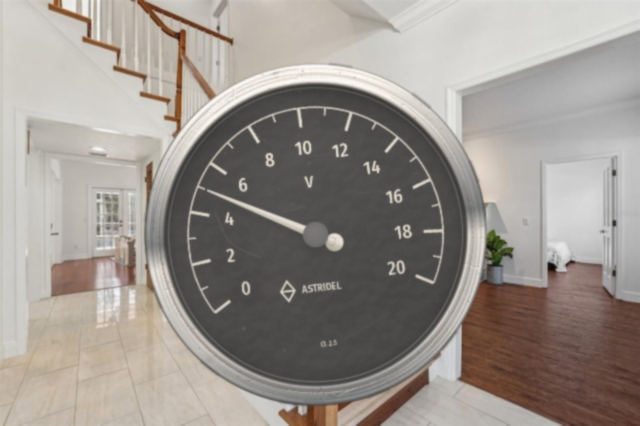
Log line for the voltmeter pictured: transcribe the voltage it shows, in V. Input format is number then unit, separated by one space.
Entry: 5 V
